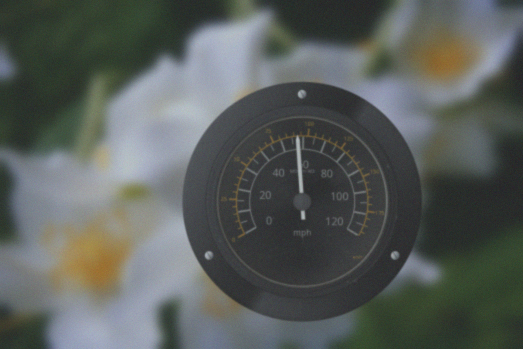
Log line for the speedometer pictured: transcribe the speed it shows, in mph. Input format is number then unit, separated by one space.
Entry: 57.5 mph
